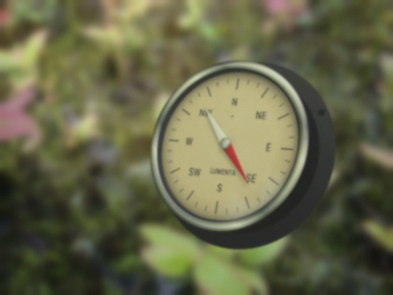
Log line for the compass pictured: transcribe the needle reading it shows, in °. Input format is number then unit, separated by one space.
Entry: 140 °
